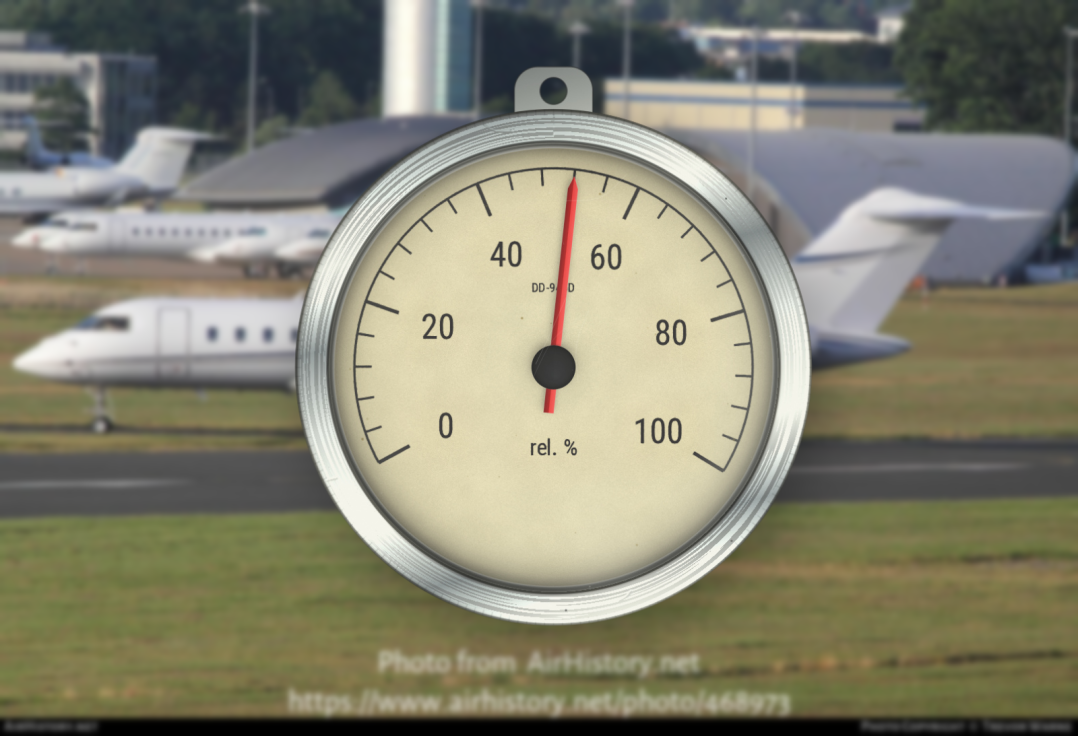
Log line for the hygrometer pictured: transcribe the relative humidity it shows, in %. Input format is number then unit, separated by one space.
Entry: 52 %
